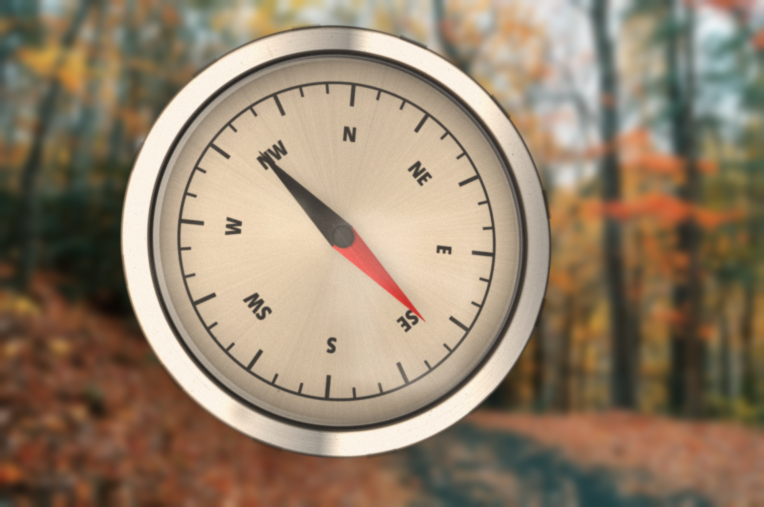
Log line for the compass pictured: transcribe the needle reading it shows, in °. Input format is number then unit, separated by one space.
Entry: 130 °
